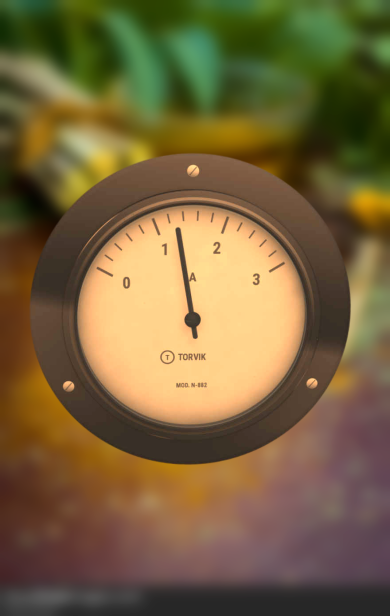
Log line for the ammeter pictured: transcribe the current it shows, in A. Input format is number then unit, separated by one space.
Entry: 1.3 A
